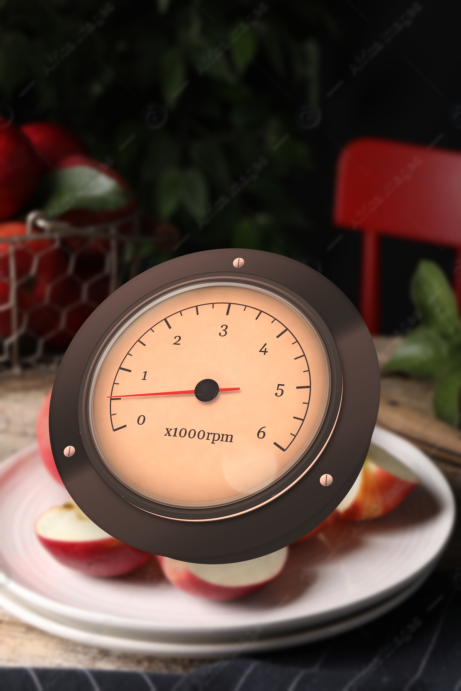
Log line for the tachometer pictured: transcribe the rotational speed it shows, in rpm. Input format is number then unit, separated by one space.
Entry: 500 rpm
